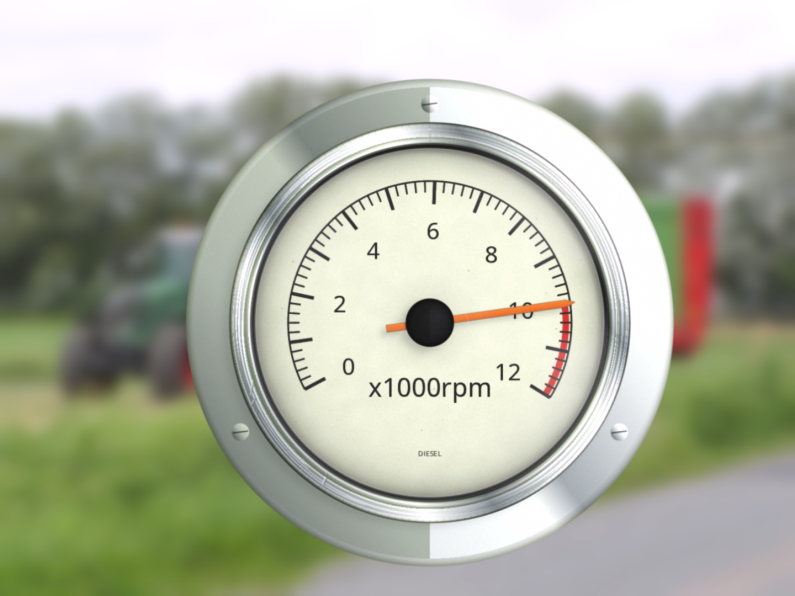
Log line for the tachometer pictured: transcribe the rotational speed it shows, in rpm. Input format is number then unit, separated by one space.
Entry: 10000 rpm
